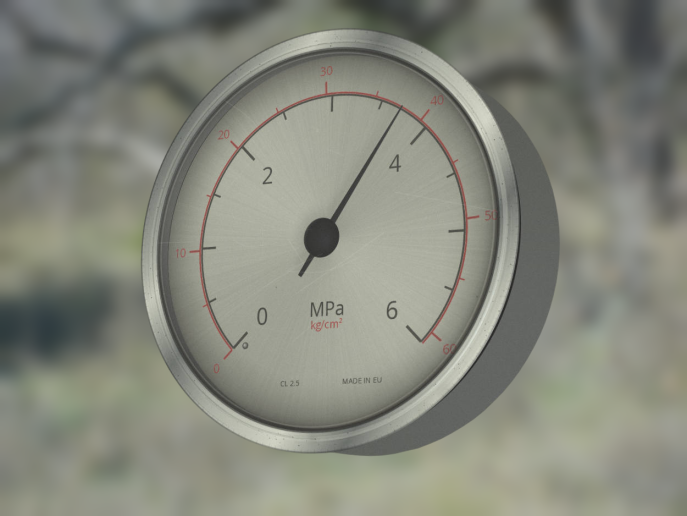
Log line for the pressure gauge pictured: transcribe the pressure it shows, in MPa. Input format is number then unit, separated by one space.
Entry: 3.75 MPa
